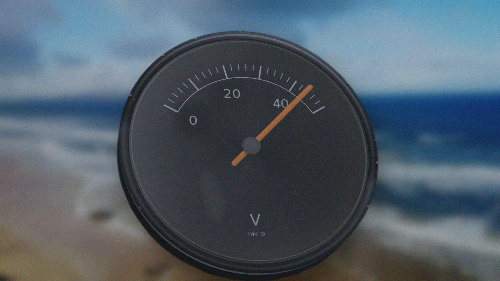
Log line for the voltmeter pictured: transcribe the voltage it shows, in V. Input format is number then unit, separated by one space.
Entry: 44 V
